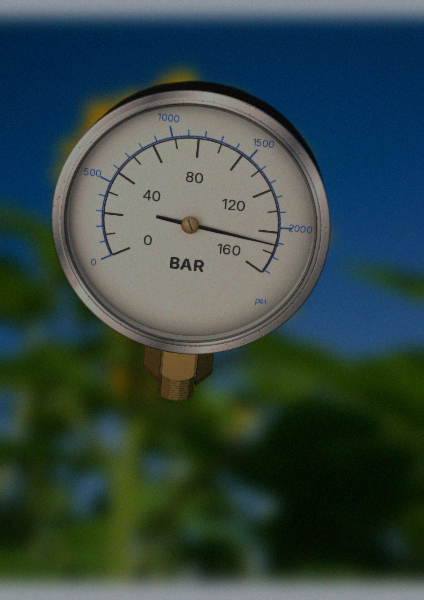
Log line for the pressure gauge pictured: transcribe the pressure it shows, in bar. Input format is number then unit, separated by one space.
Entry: 145 bar
